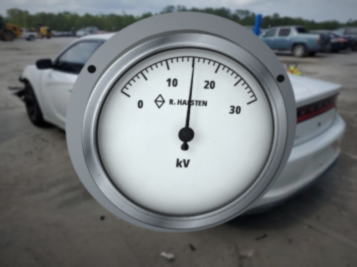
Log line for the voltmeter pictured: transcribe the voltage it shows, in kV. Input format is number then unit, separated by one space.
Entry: 15 kV
